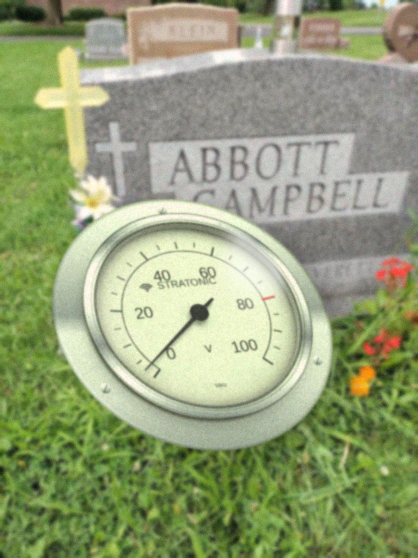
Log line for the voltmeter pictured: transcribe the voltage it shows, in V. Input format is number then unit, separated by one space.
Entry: 2.5 V
